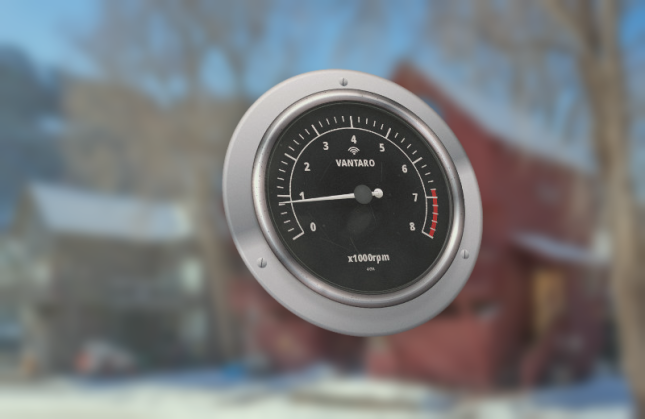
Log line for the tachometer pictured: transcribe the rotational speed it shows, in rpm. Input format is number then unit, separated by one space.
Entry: 800 rpm
